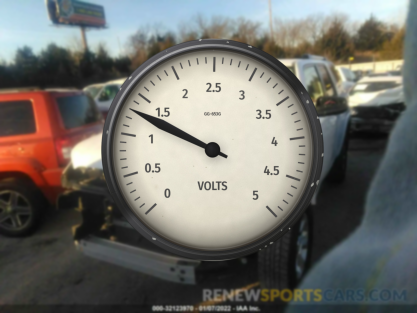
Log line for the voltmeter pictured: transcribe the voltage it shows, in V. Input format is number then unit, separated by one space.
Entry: 1.3 V
